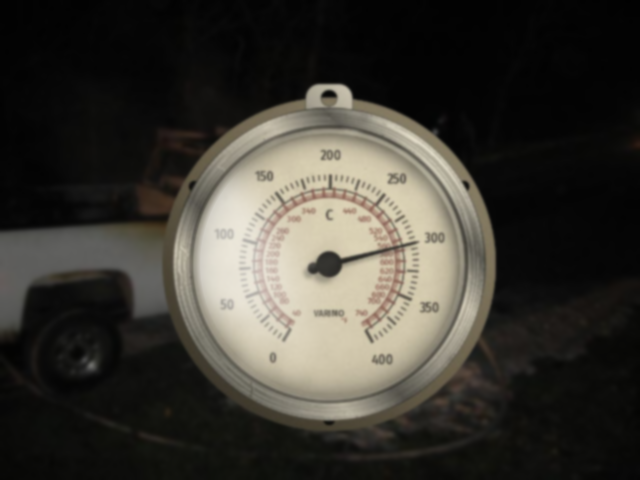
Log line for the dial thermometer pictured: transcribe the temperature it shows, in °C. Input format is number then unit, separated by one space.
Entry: 300 °C
